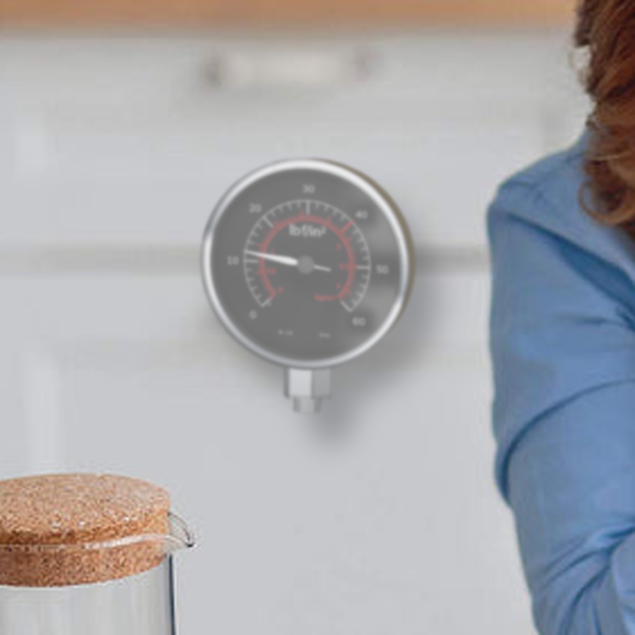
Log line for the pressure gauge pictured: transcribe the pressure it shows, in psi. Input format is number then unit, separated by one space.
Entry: 12 psi
